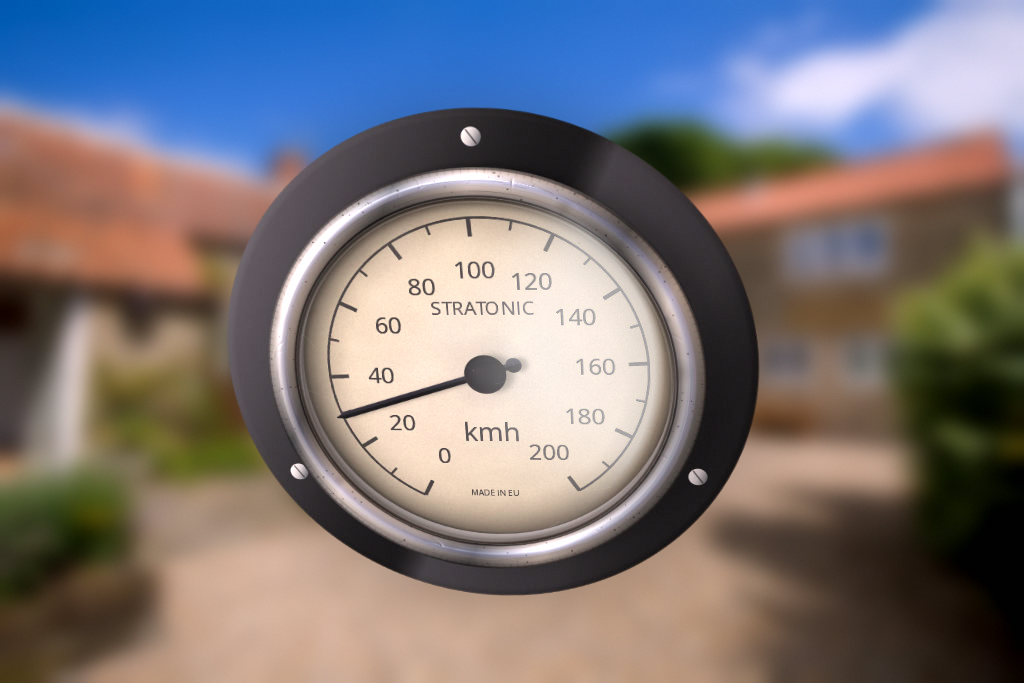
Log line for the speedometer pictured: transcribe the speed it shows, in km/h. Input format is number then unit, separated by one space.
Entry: 30 km/h
